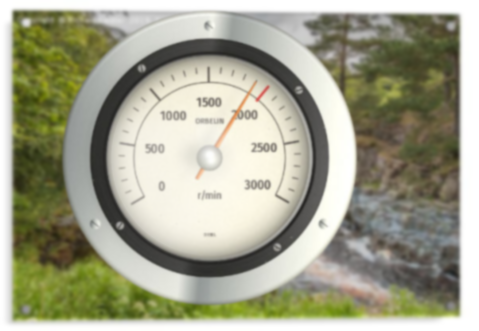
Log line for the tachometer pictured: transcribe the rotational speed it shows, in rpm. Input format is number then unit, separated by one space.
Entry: 1900 rpm
